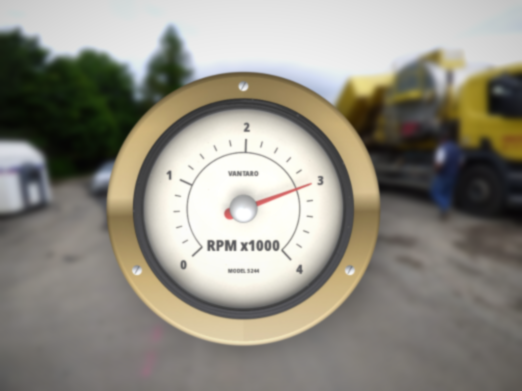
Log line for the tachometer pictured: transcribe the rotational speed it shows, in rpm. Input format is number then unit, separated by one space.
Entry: 3000 rpm
